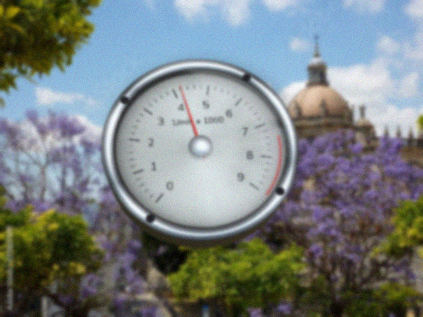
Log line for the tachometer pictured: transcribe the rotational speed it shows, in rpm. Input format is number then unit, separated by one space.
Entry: 4200 rpm
